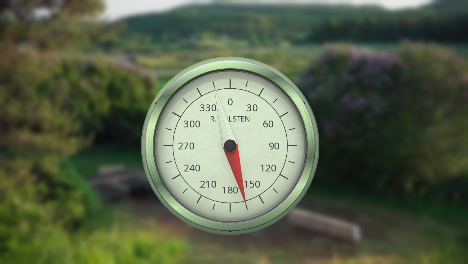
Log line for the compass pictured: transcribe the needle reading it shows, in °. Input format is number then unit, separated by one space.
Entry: 165 °
